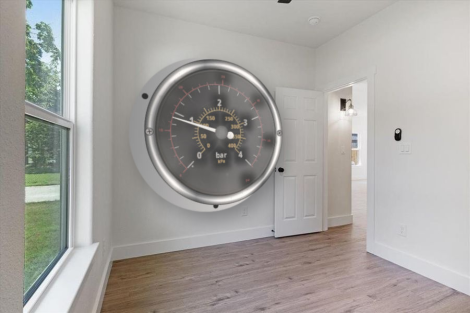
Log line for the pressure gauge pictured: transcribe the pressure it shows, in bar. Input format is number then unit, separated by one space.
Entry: 0.9 bar
